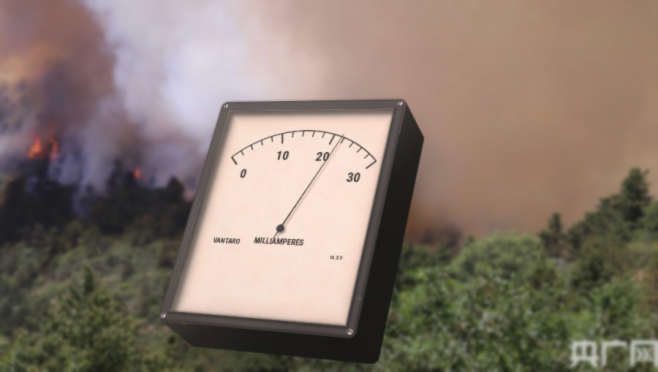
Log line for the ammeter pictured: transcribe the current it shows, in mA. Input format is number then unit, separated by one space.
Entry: 22 mA
